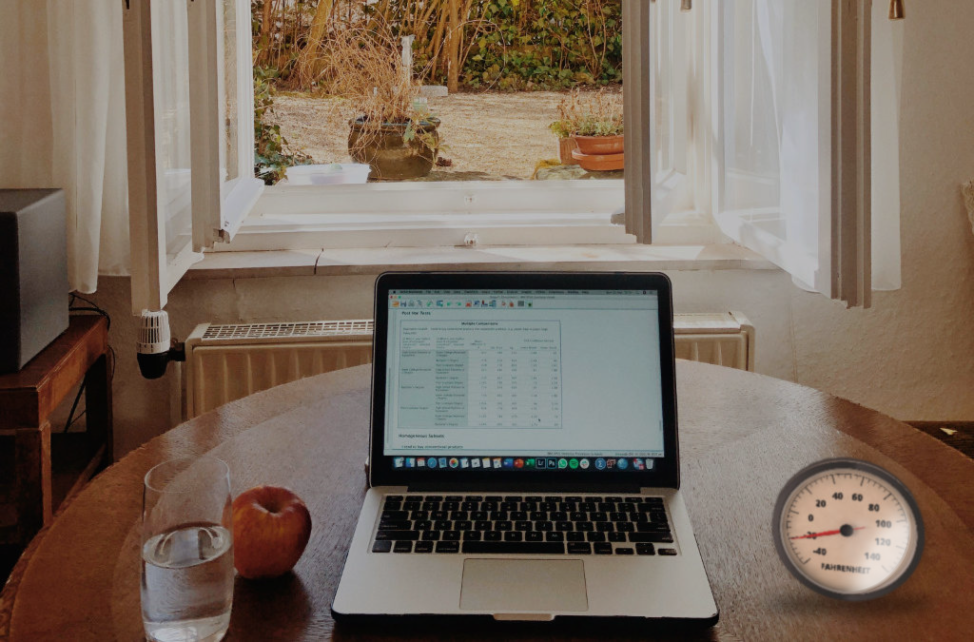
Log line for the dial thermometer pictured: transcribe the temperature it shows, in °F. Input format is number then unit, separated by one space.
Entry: -20 °F
